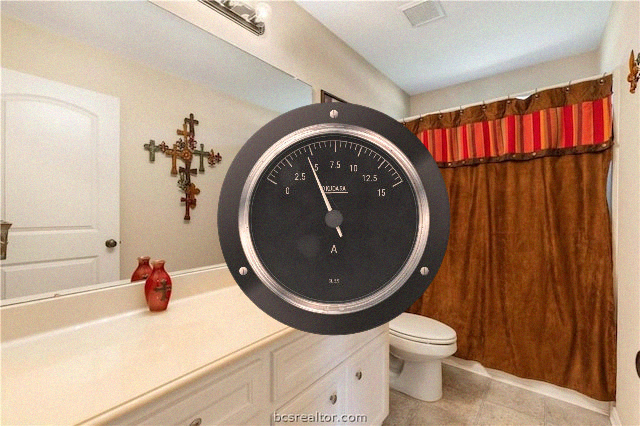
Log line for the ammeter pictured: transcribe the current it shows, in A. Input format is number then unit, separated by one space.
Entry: 4.5 A
